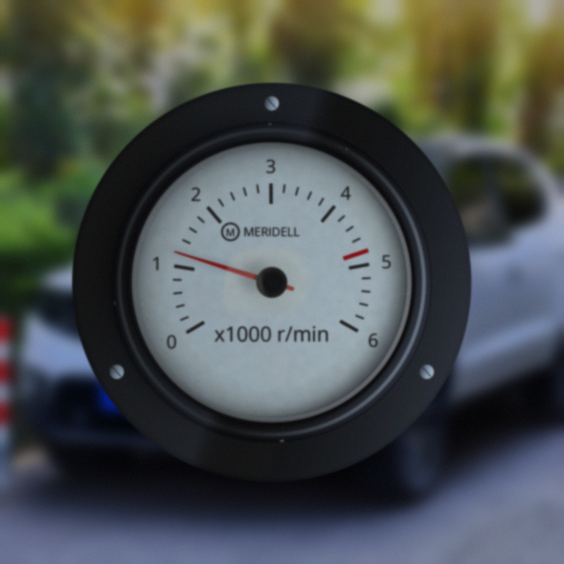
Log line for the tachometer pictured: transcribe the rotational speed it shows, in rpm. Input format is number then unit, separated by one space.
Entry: 1200 rpm
